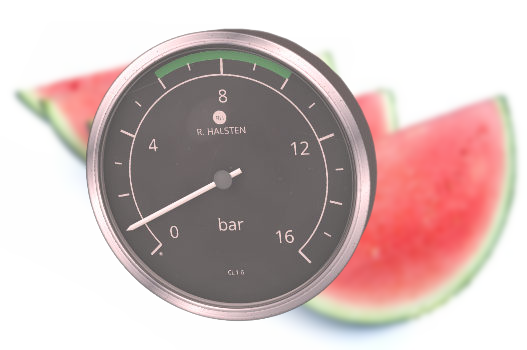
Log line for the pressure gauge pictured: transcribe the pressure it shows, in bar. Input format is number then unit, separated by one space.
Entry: 1 bar
